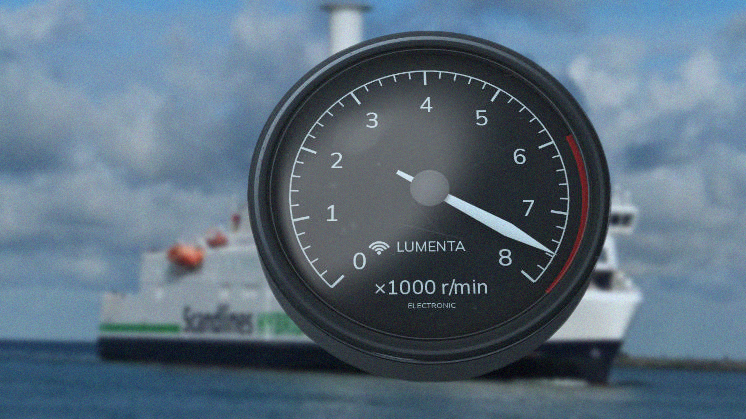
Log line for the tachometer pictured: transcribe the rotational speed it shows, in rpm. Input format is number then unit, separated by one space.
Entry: 7600 rpm
